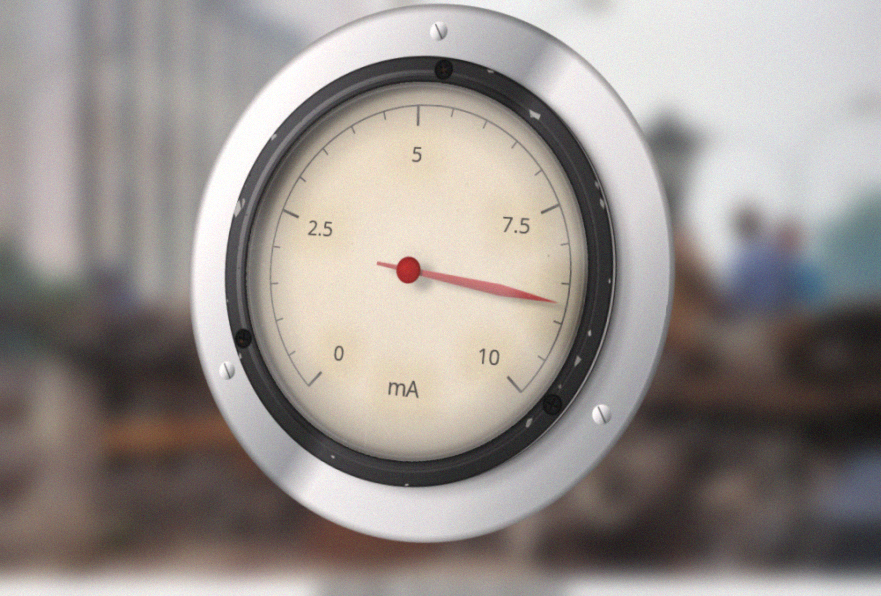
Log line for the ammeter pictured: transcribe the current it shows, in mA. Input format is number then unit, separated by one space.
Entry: 8.75 mA
